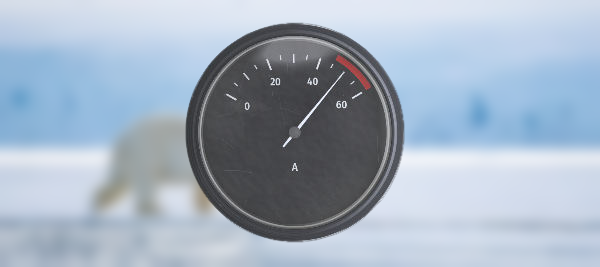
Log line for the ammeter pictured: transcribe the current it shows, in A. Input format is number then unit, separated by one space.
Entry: 50 A
